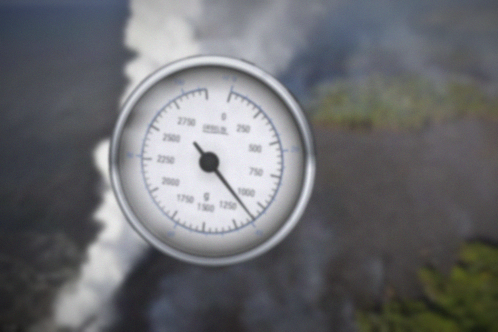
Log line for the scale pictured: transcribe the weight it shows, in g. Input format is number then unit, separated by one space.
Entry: 1100 g
